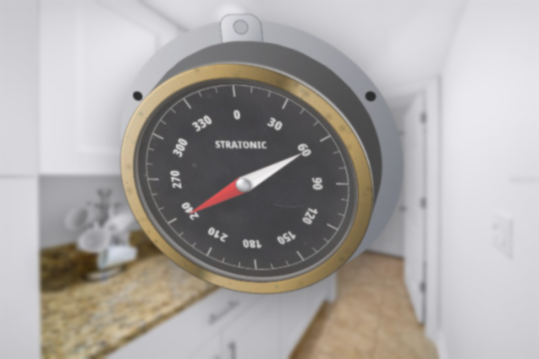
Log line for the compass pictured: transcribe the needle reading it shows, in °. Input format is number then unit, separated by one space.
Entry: 240 °
